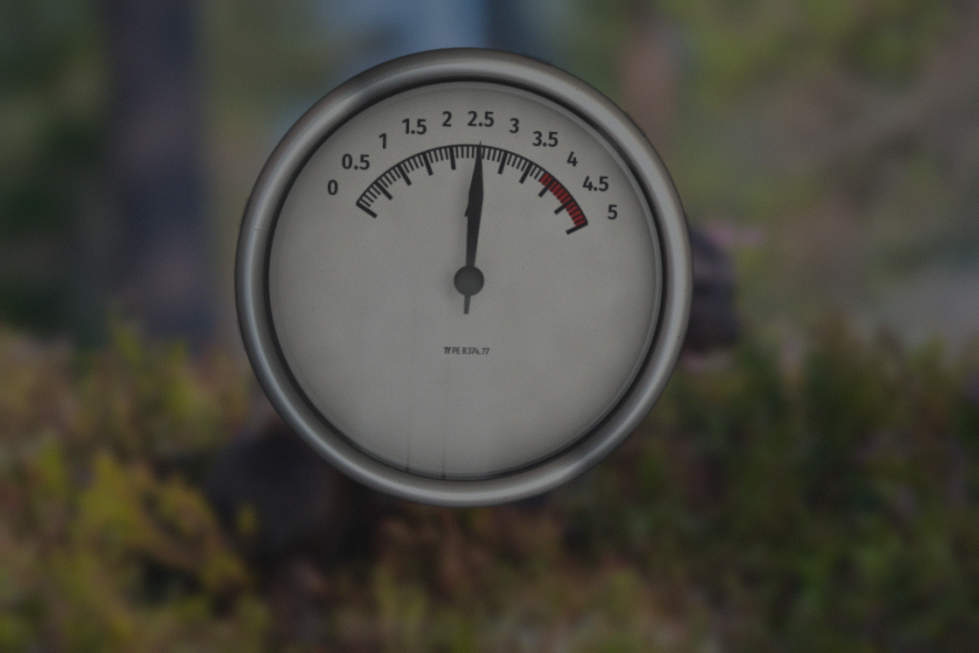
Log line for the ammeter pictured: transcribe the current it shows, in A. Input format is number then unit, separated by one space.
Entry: 2.5 A
